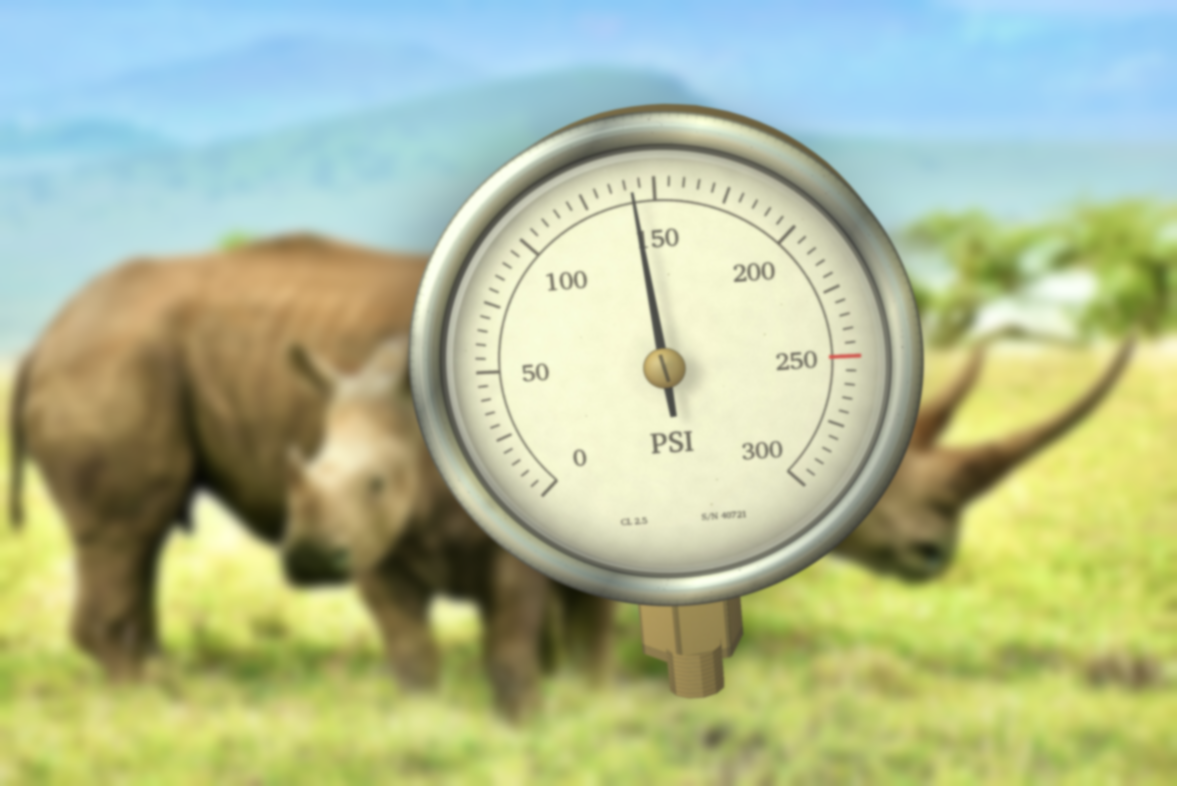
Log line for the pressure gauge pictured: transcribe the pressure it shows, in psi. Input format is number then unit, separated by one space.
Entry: 142.5 psi
